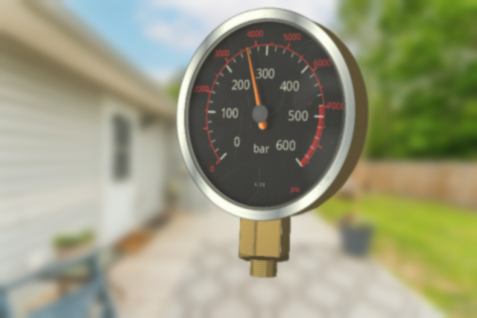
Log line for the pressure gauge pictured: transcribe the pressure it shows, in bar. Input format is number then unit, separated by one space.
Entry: 260 bar
